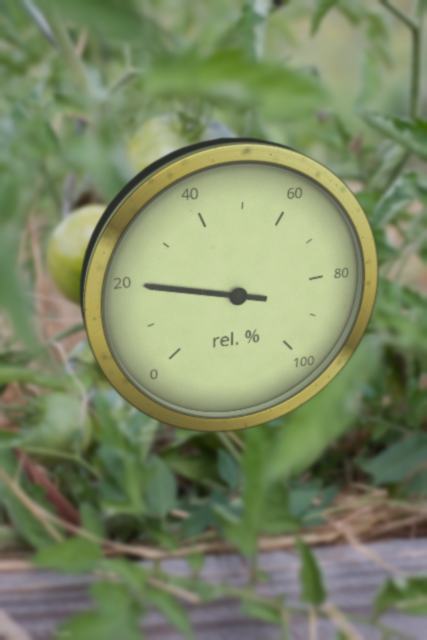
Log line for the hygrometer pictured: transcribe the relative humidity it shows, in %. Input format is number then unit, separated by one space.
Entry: 20 %
